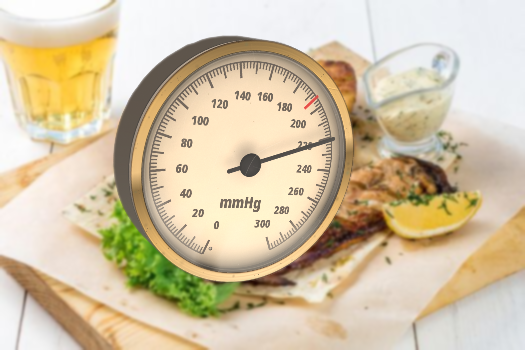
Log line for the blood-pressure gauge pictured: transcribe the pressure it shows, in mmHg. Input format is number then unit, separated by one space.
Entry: 220 mmHg
